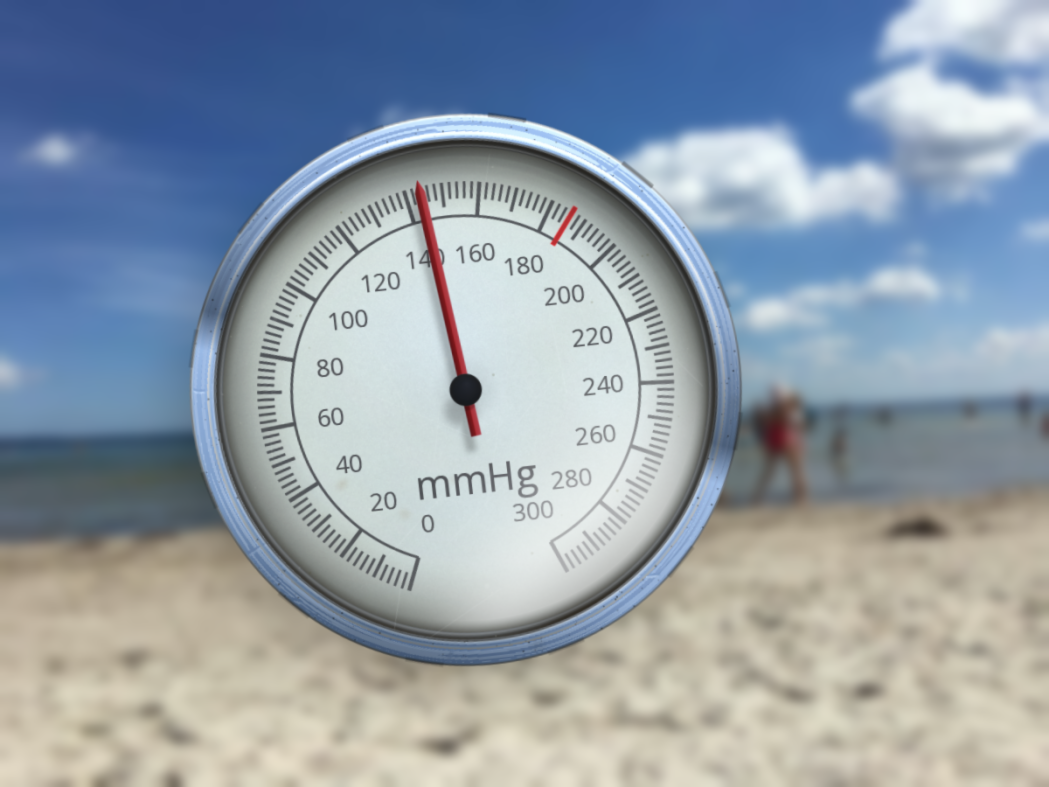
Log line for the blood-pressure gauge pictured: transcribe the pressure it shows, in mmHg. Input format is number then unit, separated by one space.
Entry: 144 mmHg
